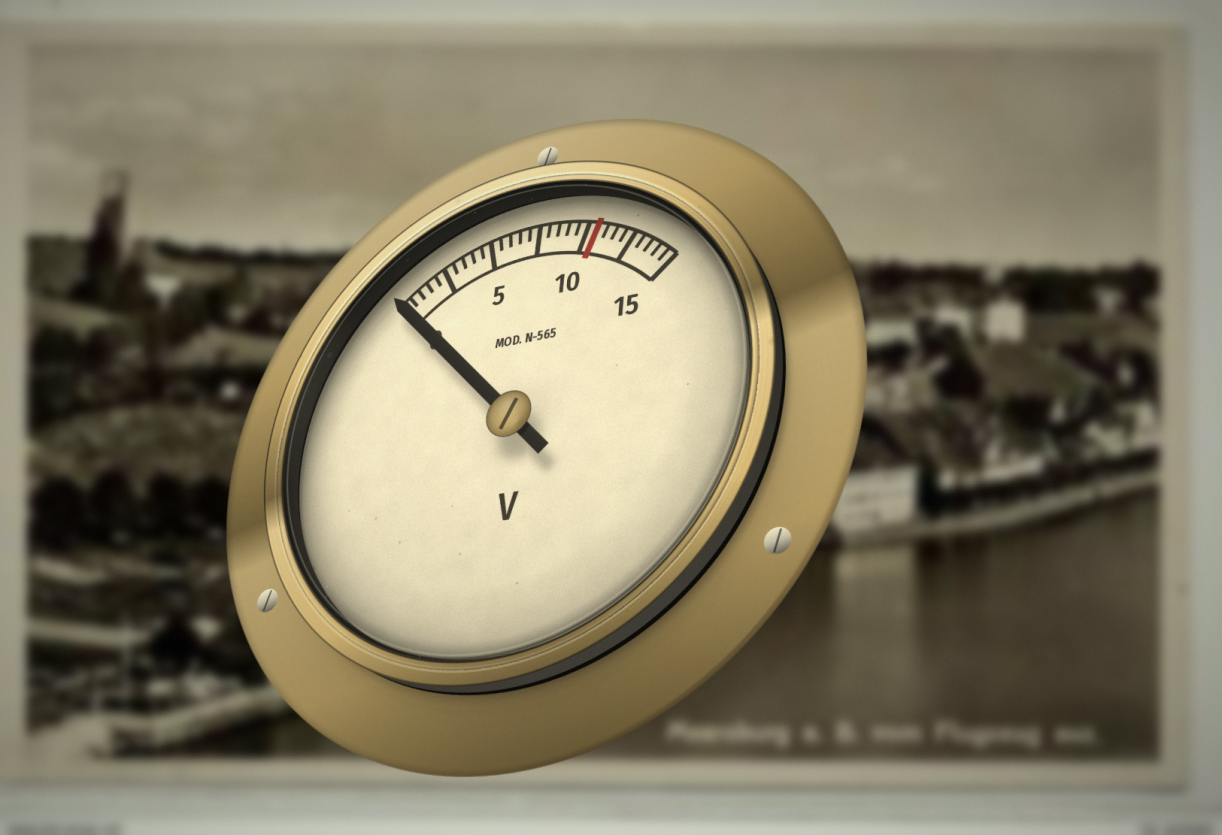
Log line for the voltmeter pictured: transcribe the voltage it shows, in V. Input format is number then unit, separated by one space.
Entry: 0 V
